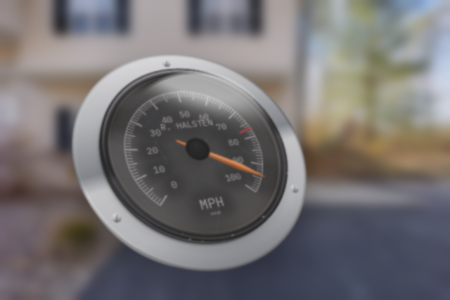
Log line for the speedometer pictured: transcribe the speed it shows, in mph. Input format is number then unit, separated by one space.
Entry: 95 mph
